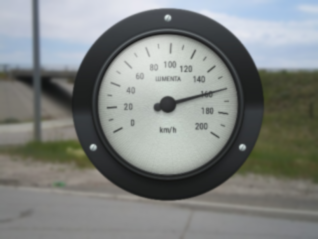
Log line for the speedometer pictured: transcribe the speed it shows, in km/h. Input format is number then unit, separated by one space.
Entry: 160 km/h
